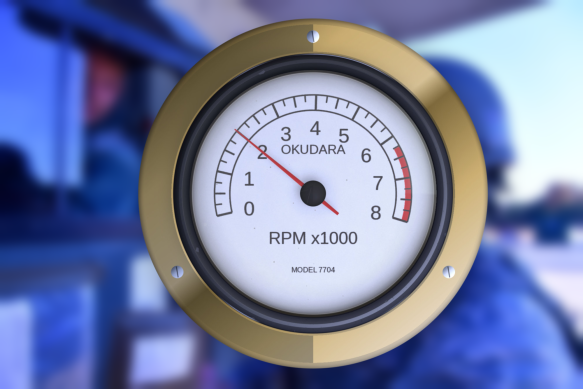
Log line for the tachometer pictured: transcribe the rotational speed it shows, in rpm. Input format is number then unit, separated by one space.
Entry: 2000 rpm
